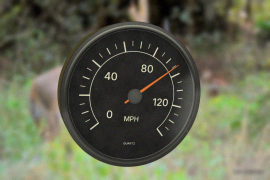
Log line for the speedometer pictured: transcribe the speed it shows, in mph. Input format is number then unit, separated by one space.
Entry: 95 mph
